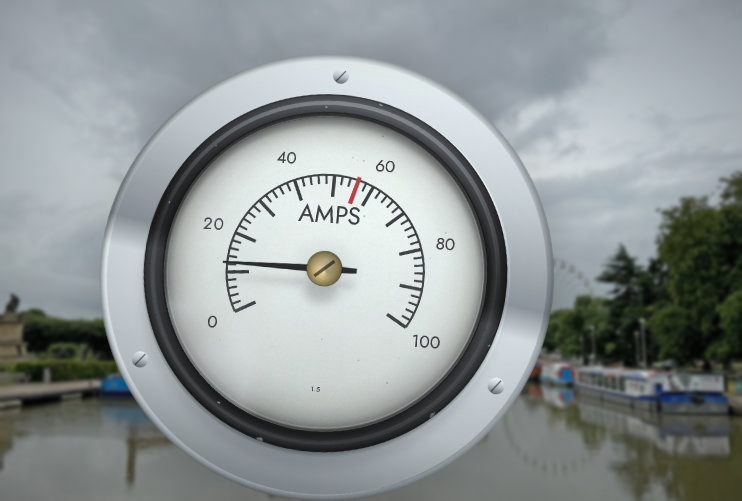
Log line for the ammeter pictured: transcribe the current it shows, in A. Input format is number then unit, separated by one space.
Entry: 12 A
